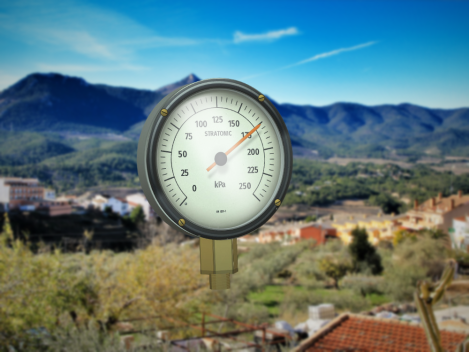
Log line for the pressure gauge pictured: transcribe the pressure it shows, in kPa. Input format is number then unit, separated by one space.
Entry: 175 kPa
